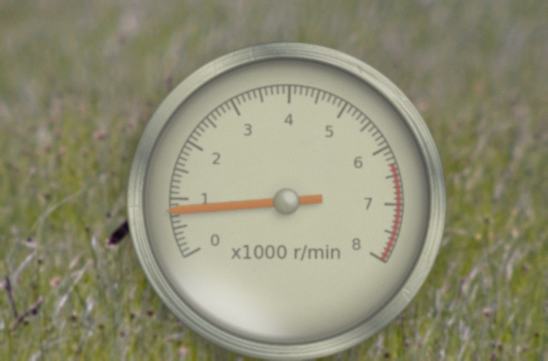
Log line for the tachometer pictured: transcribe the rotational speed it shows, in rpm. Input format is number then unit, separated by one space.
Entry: 800 rpm
